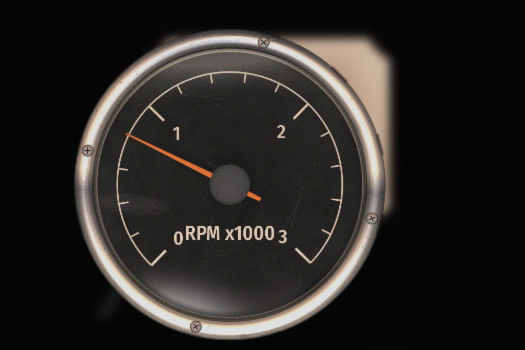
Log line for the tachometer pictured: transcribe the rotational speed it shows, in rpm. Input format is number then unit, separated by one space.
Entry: 800 rpm
